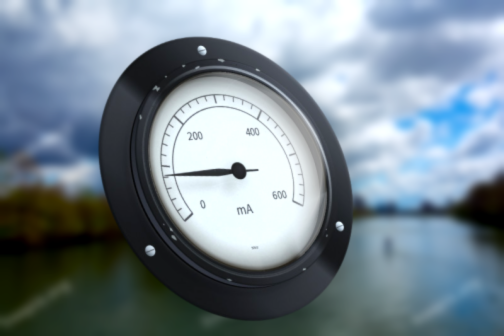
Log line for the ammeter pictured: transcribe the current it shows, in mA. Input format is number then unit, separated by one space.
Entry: 80 mA
